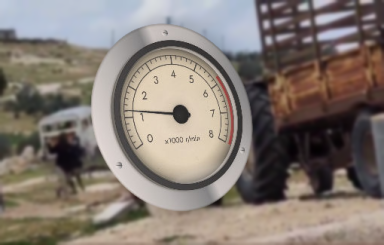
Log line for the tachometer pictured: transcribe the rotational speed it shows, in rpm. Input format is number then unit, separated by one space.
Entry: 1200 rpm
